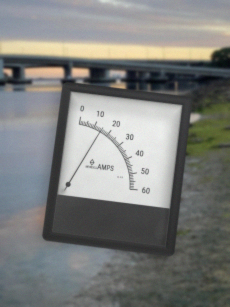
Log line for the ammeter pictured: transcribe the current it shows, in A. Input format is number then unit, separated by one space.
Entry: 15 A
